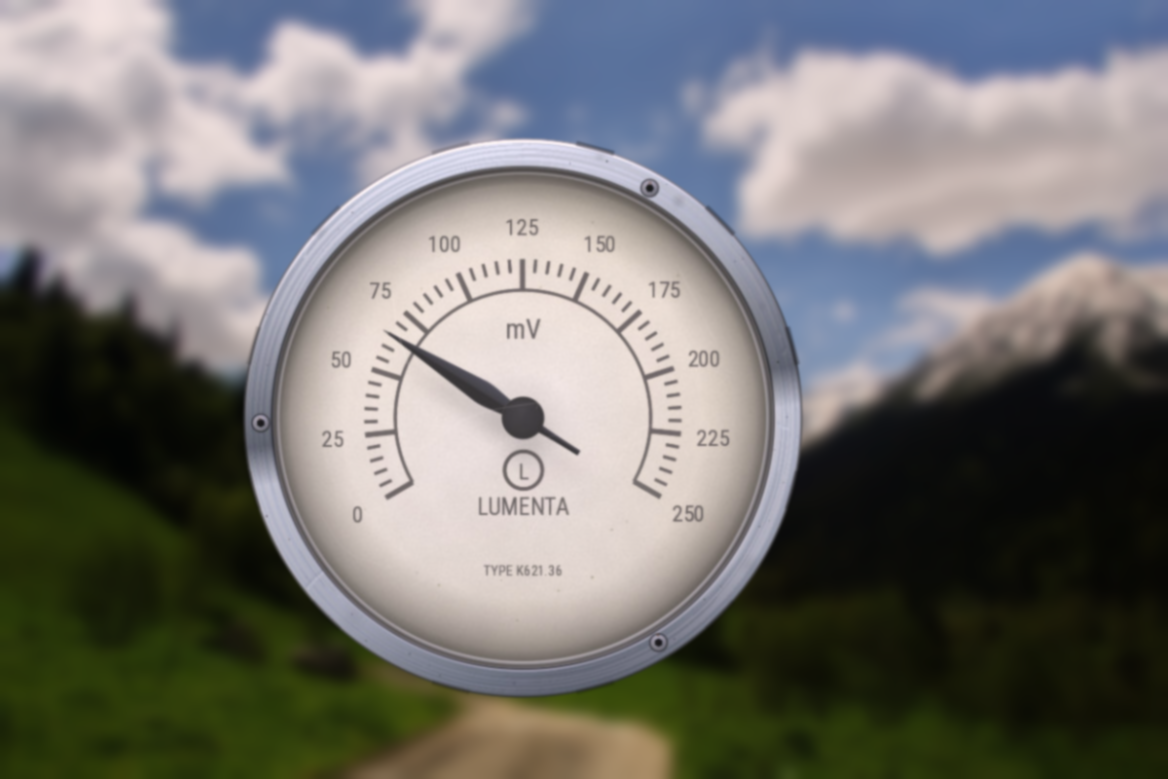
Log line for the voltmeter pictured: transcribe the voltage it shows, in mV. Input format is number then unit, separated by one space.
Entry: 65 mV
